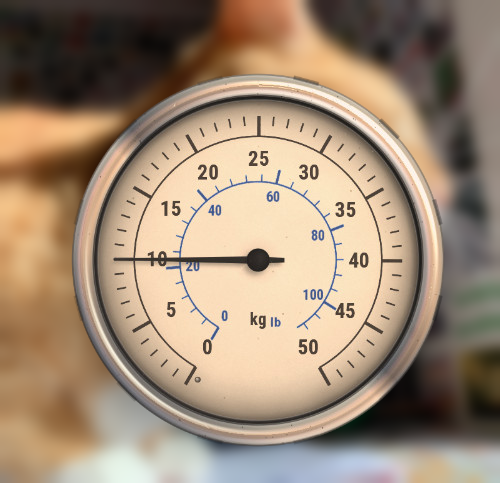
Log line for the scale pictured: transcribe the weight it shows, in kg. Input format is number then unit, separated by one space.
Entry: 10 kg
